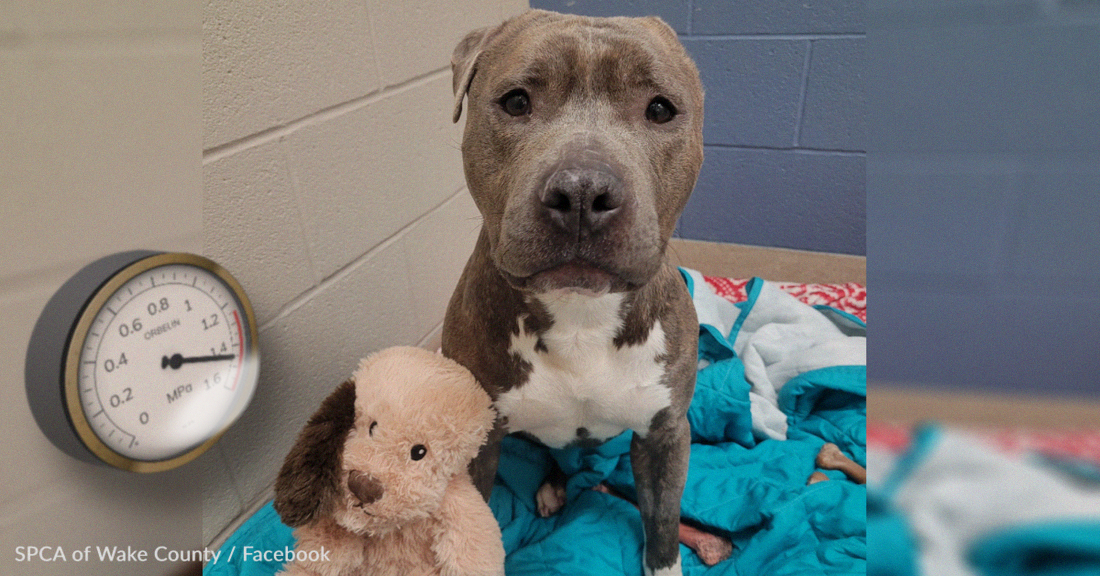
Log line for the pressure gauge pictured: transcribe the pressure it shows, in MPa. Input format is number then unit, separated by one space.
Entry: 1.45 MPa
